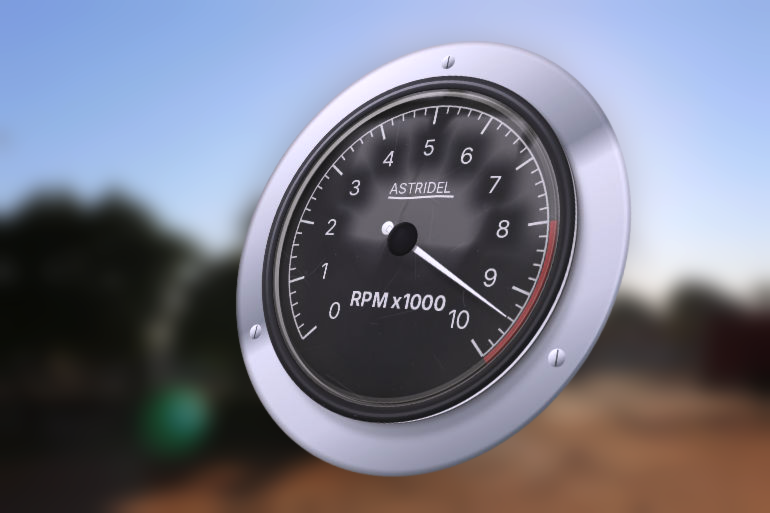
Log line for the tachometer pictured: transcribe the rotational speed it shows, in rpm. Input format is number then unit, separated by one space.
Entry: 9400 rpm
